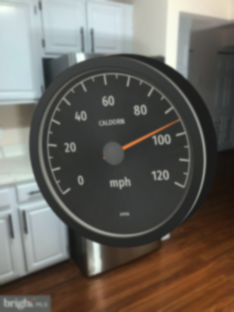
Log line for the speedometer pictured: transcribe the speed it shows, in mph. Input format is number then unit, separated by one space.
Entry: 95 mph
